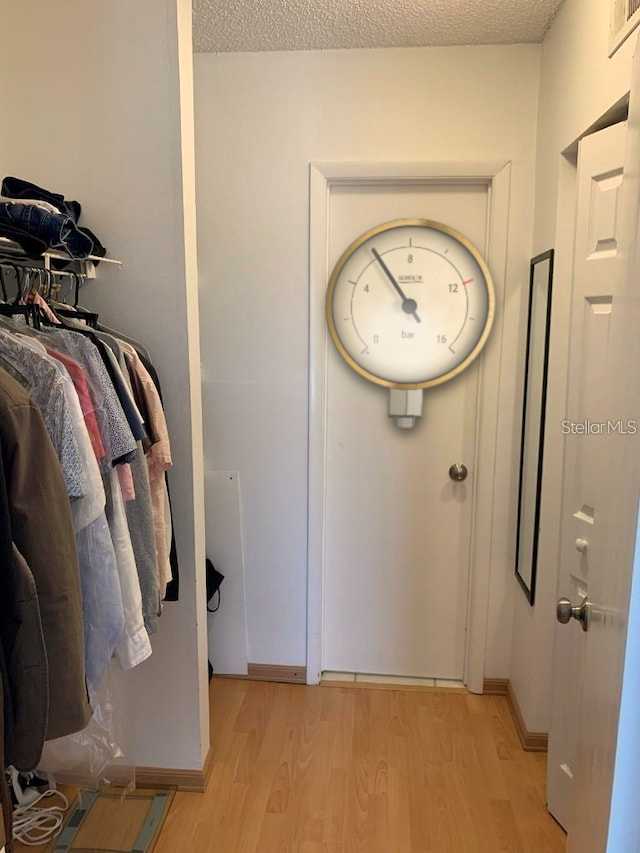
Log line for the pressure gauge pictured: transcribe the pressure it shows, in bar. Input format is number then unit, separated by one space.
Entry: 6 bar
